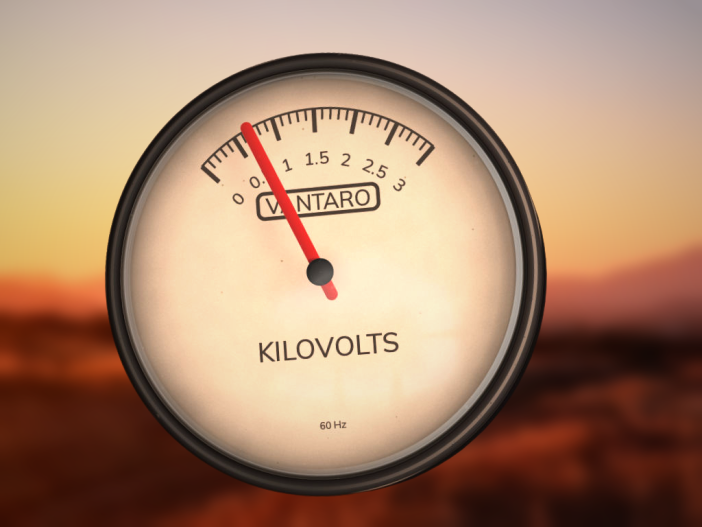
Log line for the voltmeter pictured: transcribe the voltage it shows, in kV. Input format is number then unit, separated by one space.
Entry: 0.7 kV
